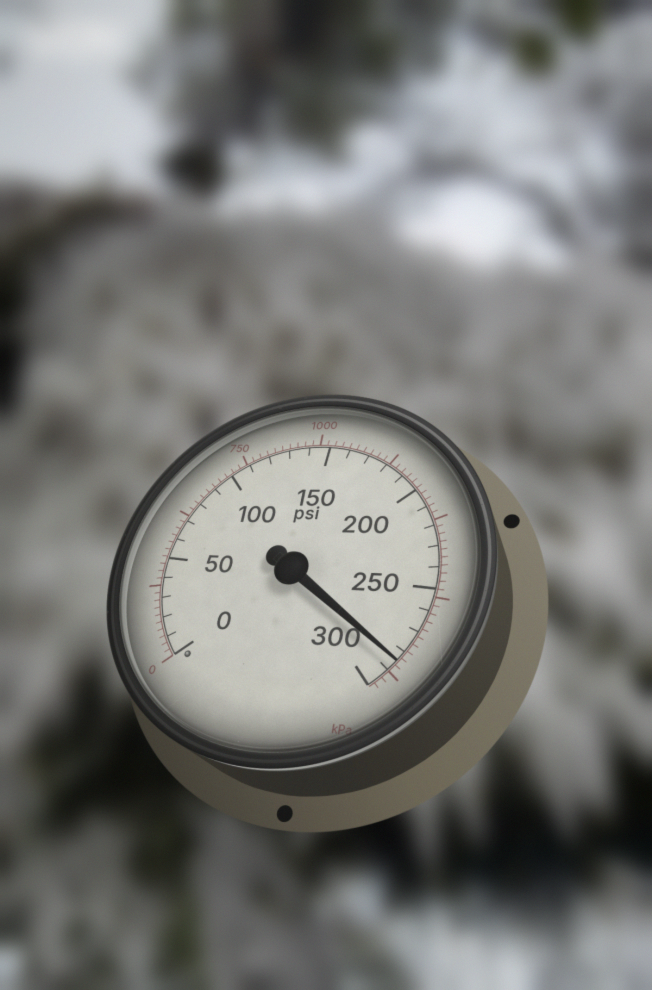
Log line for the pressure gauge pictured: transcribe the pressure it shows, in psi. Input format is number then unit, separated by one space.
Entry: 285 psi
